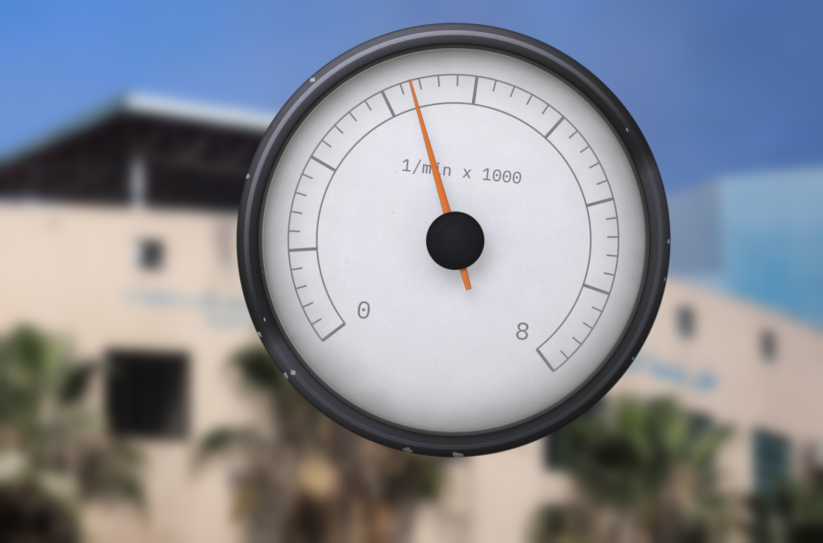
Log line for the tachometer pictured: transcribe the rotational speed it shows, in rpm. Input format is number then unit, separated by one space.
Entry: 3300 rpm
